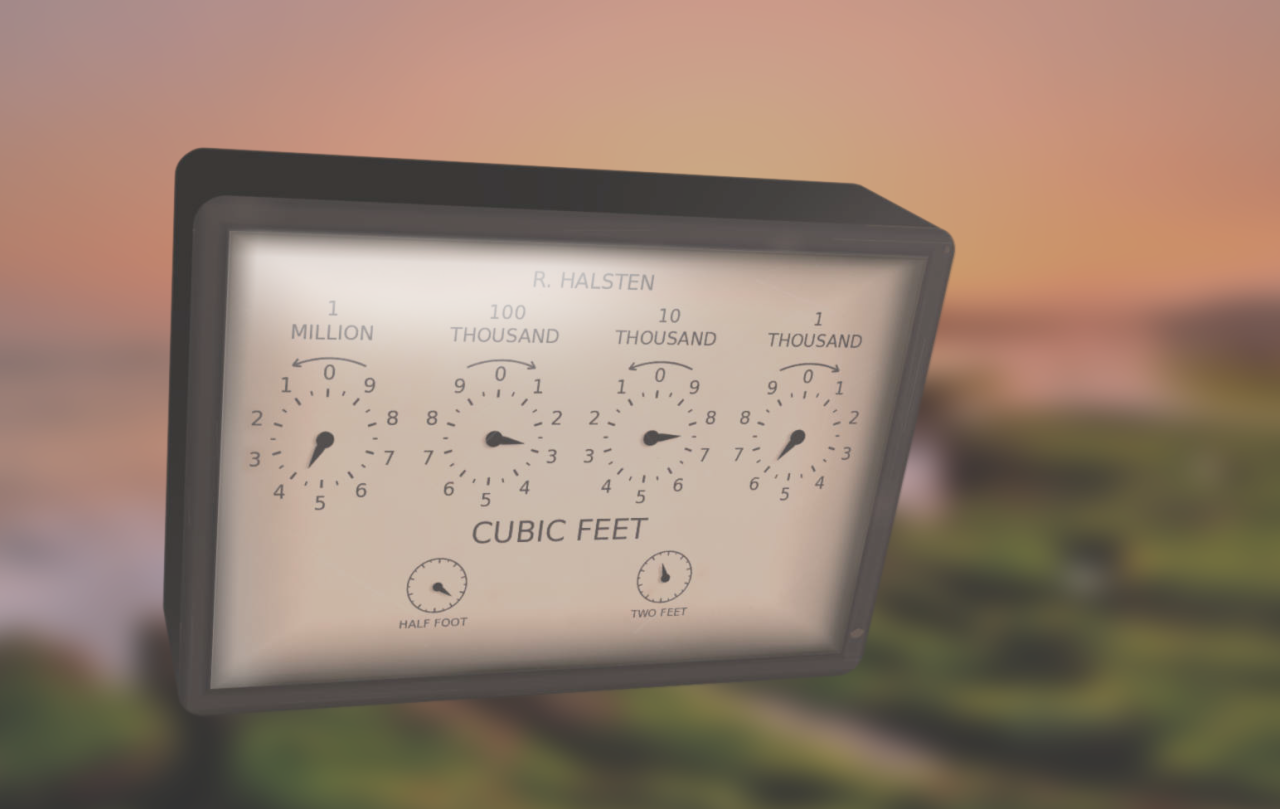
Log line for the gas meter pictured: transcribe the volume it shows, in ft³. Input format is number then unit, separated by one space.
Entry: 427600 ft³
